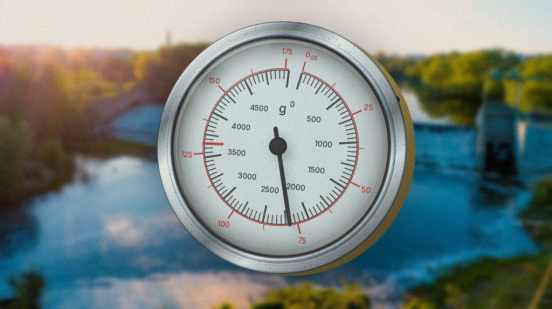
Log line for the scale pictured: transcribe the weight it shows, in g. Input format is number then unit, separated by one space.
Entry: 2200 g
